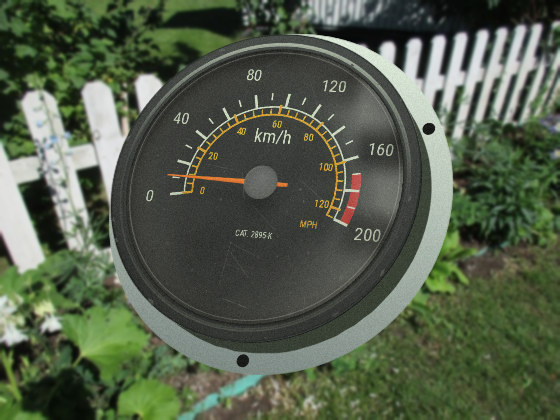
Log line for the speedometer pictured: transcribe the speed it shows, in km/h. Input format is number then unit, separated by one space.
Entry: 10 km/h
